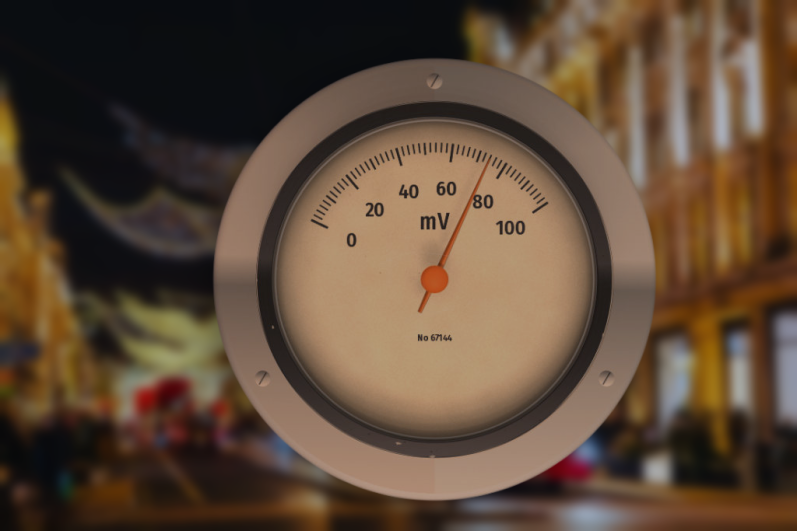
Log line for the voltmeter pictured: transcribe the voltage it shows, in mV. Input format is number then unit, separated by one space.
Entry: 74 mV
